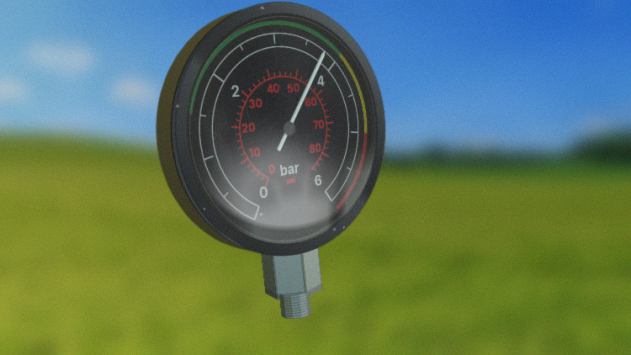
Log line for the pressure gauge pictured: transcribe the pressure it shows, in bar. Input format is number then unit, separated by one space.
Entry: 3.75 bar
